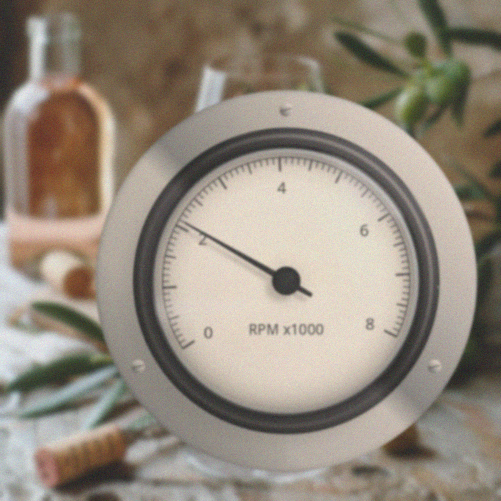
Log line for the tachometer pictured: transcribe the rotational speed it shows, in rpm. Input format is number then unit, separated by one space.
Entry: 2100 rpm
